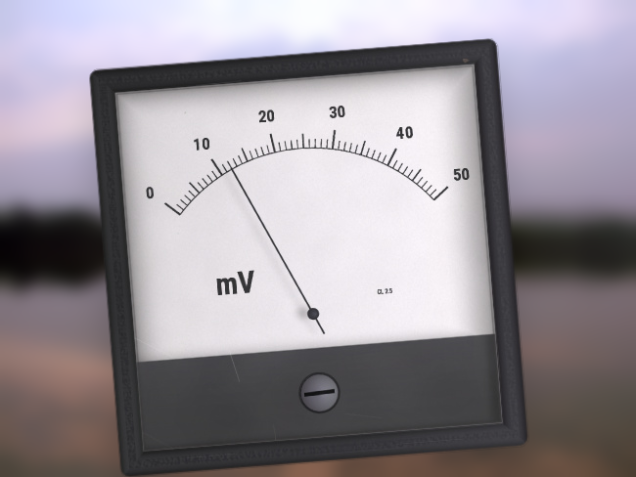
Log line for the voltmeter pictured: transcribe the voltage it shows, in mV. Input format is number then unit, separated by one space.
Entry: 12 mV
